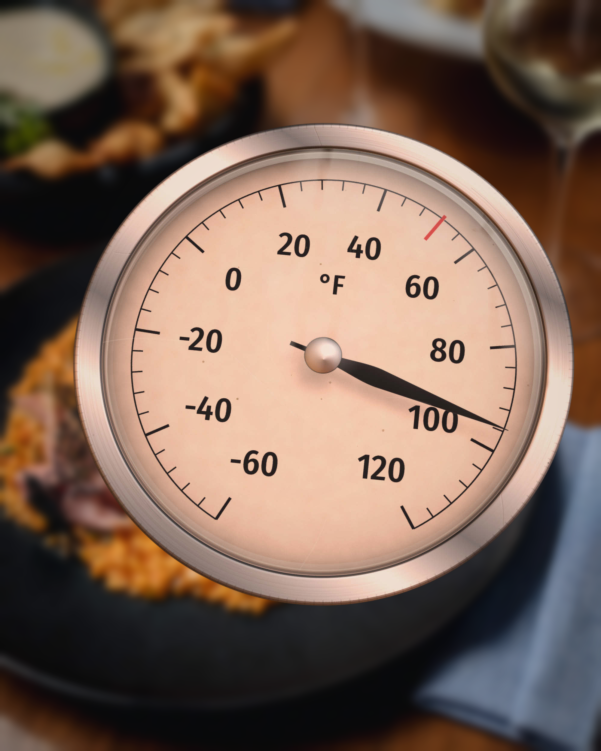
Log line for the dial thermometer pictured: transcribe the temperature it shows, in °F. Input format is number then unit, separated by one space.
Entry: 96 °F
